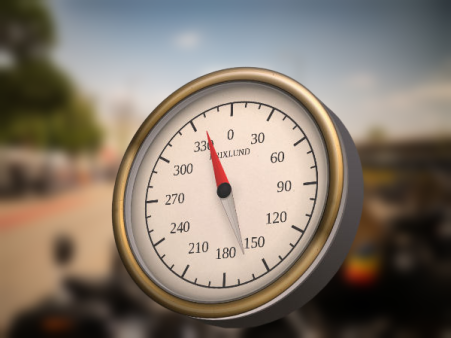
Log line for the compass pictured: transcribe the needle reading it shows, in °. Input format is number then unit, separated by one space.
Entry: 340 °
